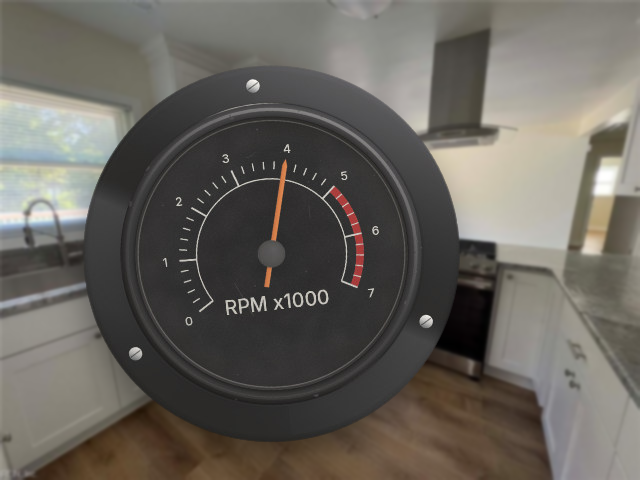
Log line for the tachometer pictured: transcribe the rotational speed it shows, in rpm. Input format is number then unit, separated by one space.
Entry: 4000 rpm
